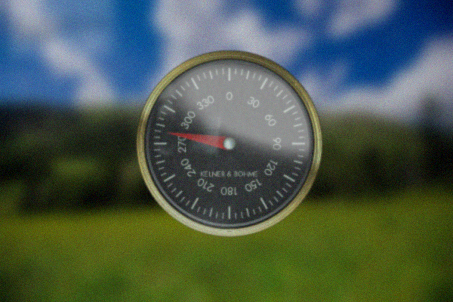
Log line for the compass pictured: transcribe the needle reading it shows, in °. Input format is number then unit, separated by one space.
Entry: 280 °
